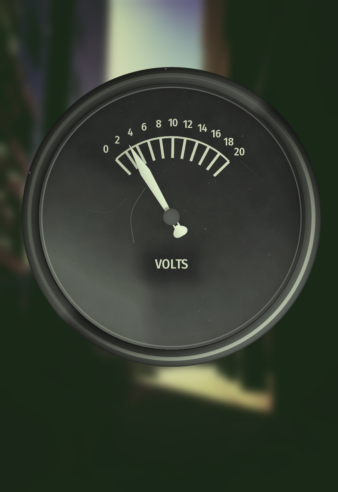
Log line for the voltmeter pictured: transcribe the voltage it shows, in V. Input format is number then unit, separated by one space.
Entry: 3 V
